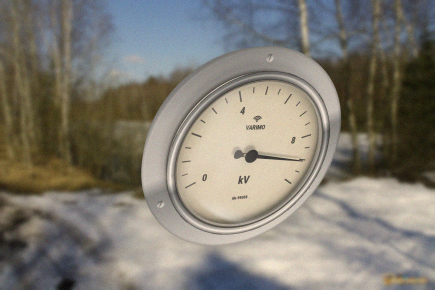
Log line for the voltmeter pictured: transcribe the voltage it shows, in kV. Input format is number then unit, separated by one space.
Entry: 9 kV
